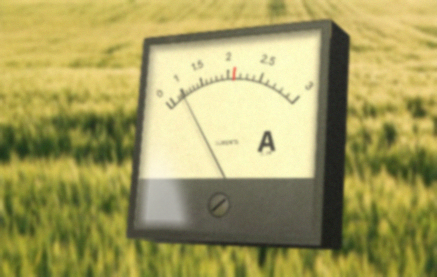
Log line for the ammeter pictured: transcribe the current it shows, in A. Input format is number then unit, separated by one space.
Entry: 1 A
